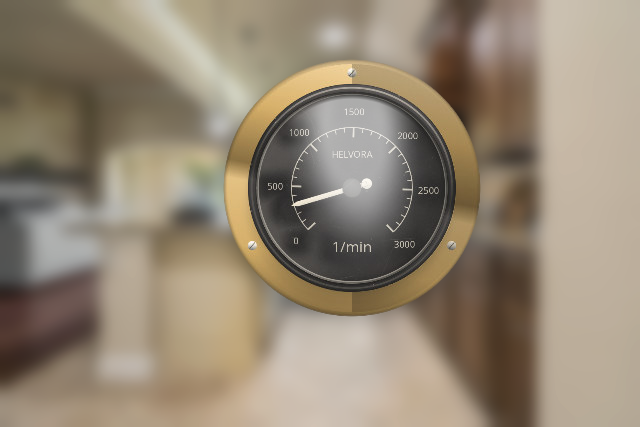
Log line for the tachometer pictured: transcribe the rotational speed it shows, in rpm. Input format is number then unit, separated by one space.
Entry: 300 rpm
